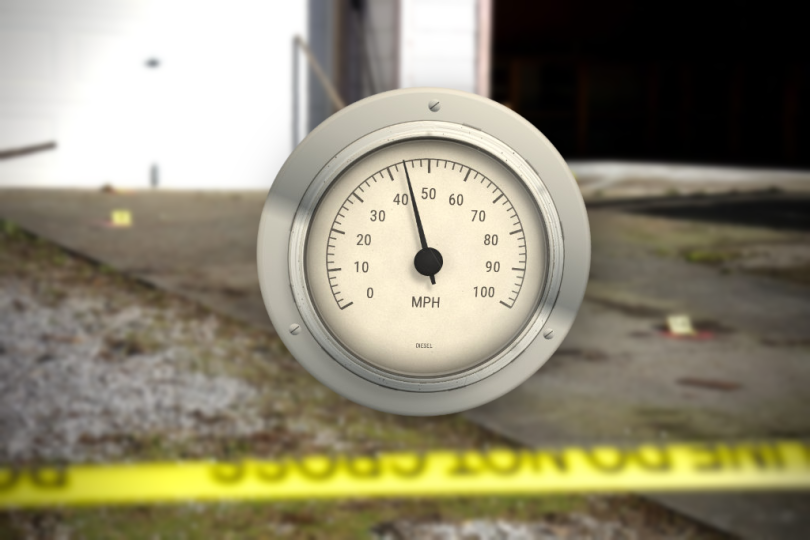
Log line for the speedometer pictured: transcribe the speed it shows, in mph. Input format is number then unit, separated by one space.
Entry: 44 mph
